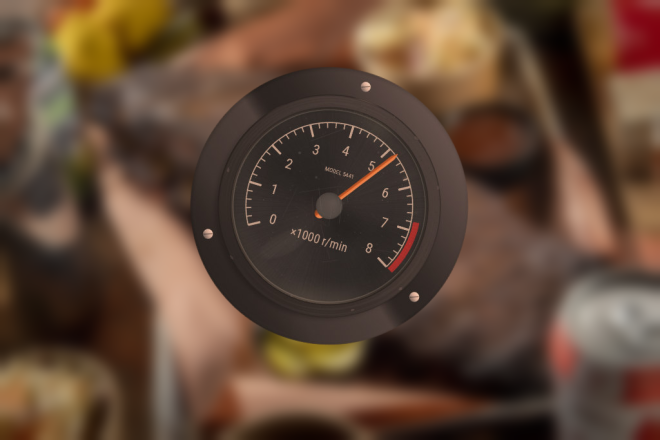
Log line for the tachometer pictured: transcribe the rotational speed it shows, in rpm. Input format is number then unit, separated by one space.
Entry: 5200 rpm
